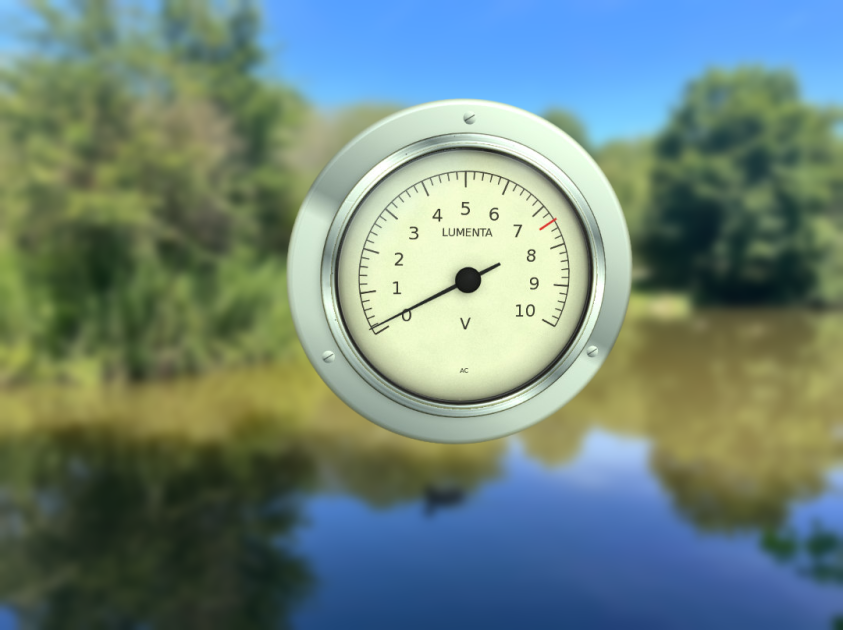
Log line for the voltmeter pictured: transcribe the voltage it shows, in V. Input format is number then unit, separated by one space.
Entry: 0.2 V
